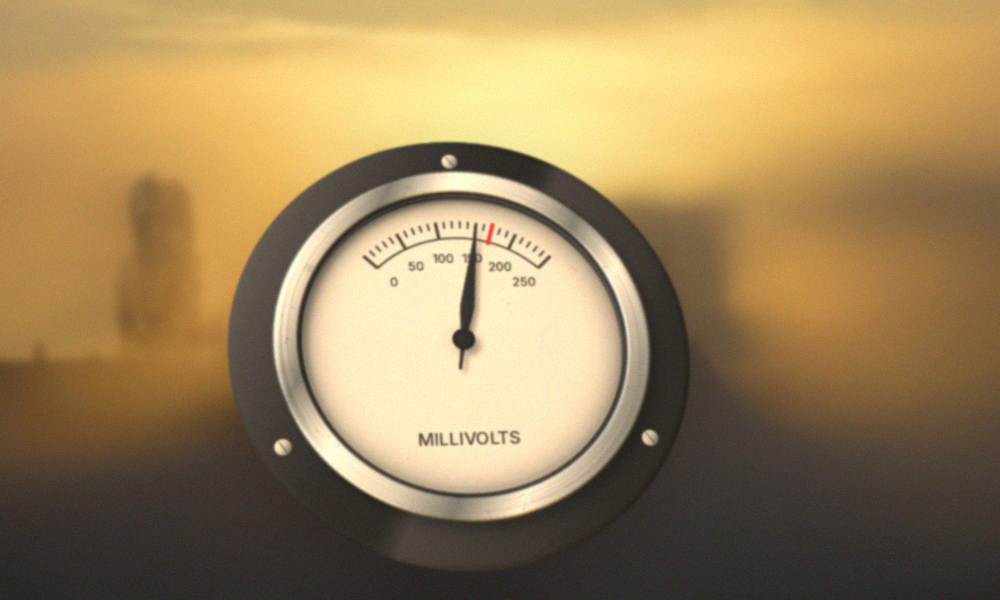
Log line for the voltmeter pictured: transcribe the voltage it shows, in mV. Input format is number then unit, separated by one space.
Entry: 150 mV
